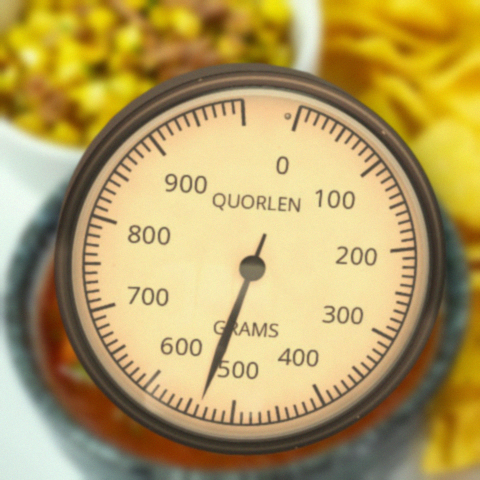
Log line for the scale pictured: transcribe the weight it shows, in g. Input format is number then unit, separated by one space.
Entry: 540 g
